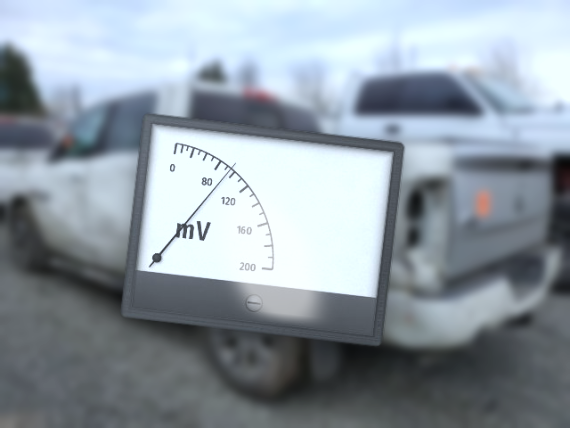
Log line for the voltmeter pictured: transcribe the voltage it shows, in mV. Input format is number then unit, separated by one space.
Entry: 95 mV
